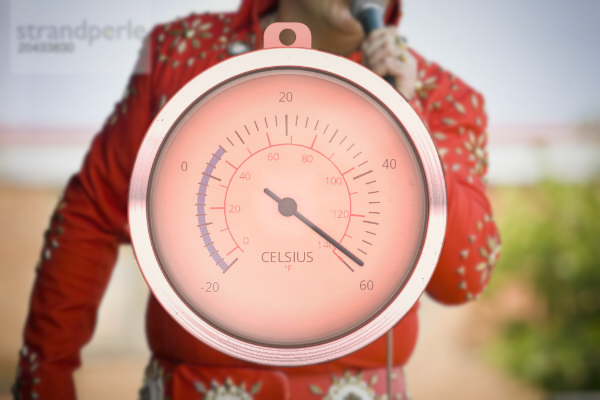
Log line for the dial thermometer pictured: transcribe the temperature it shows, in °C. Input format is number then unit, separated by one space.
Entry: 58 °C
